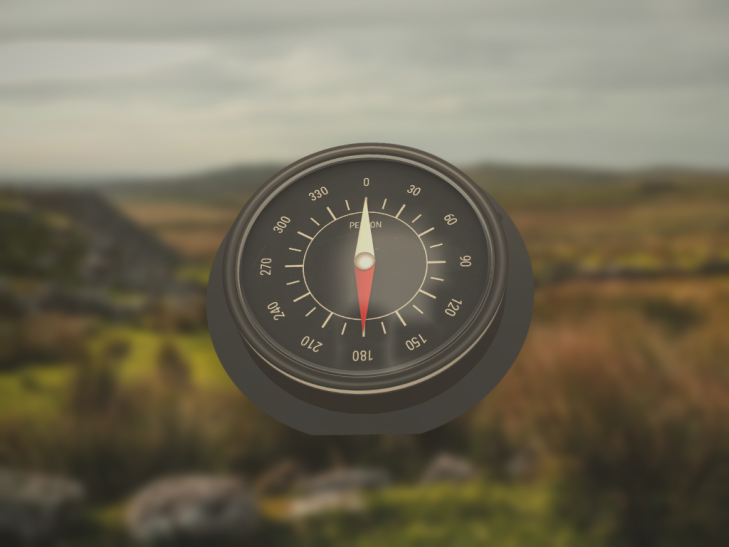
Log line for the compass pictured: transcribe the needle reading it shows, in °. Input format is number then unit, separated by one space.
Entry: 180 °
